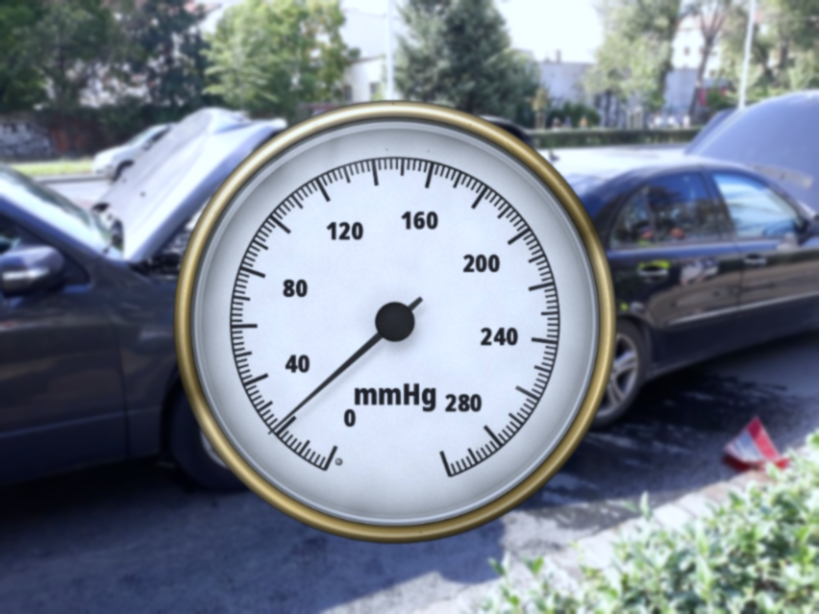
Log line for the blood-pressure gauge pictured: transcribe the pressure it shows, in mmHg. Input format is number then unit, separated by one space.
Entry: 22 mmHg
